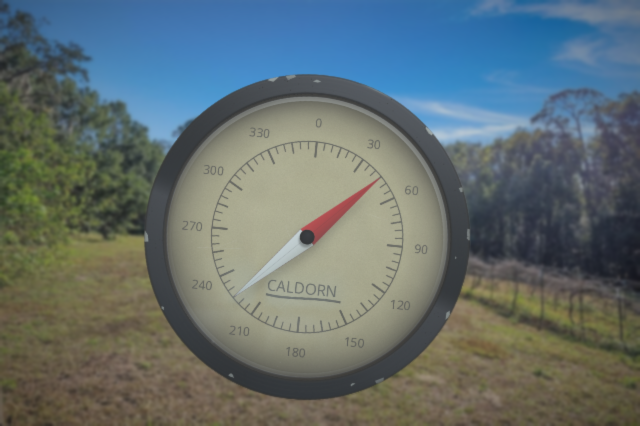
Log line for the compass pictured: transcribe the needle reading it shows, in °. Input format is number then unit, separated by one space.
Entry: 45 °
